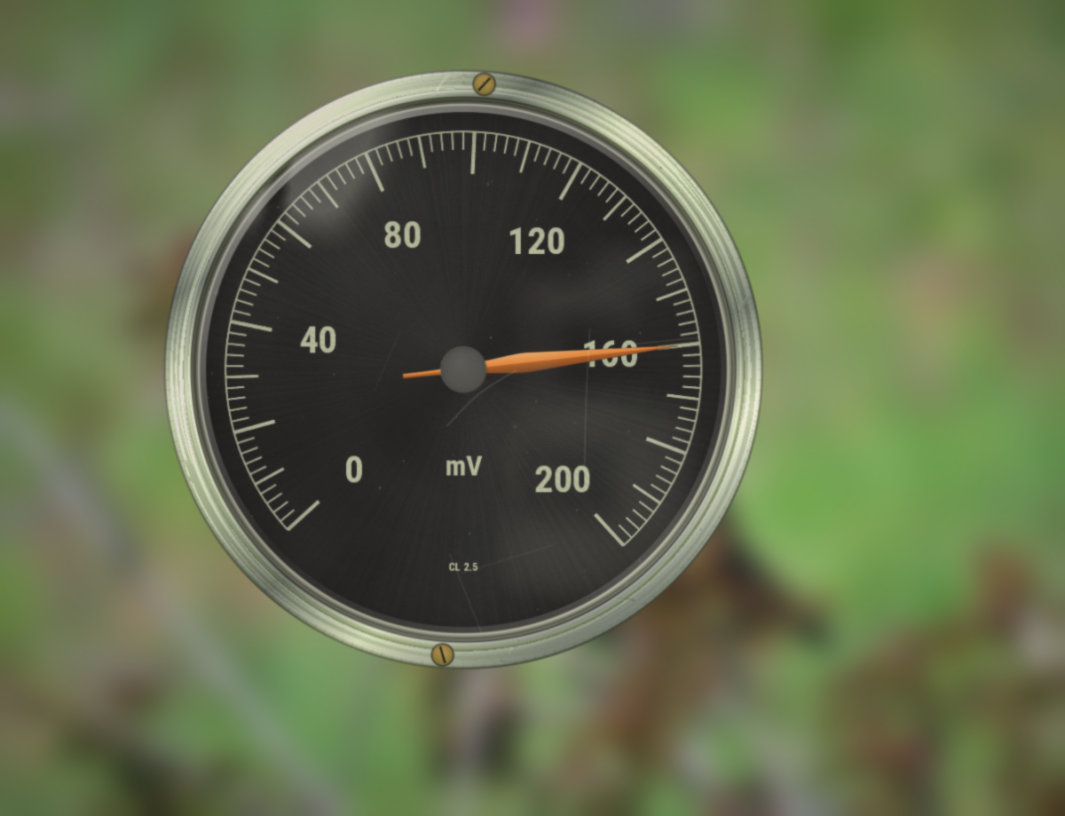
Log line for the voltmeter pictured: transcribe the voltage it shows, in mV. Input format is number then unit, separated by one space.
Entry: 160 mV
